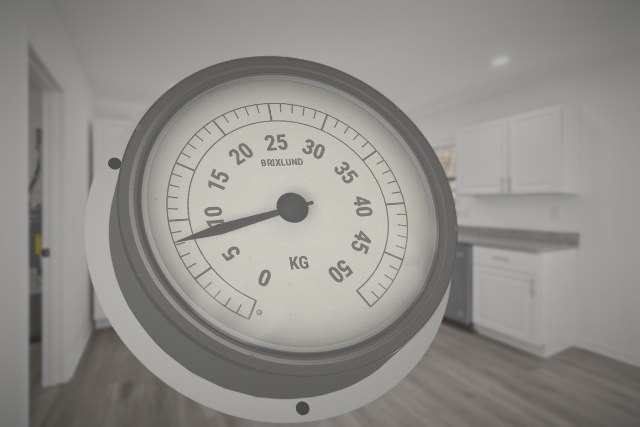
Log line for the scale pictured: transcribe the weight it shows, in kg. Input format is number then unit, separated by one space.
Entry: 8 kg
